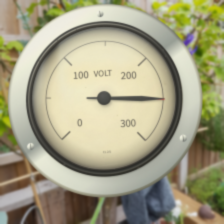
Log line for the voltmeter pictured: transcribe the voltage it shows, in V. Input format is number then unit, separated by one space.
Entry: 250 V
